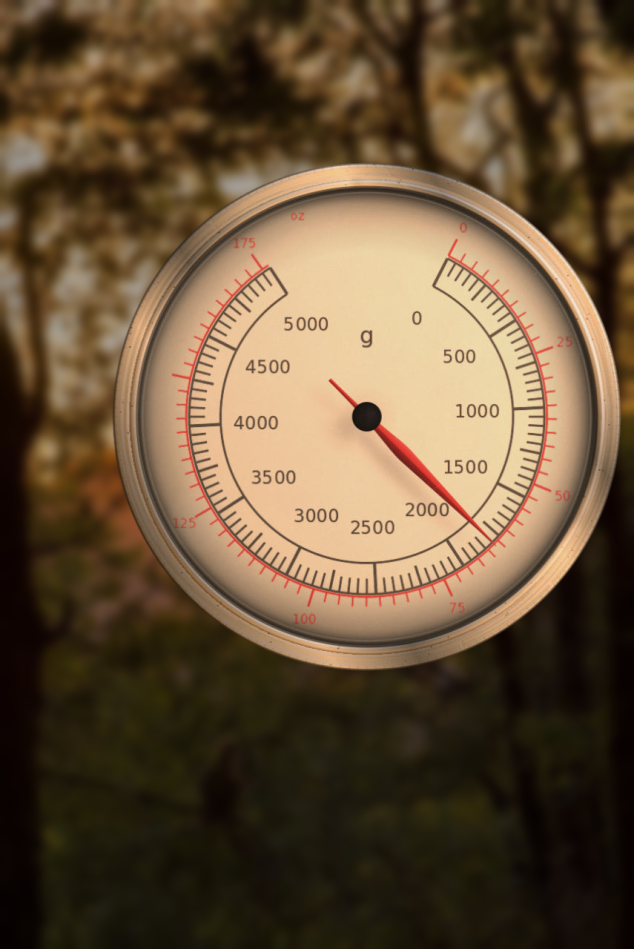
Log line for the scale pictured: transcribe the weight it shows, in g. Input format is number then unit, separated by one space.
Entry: 1800 g
